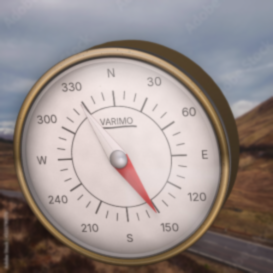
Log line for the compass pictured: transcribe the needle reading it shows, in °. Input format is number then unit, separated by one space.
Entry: 150 °
